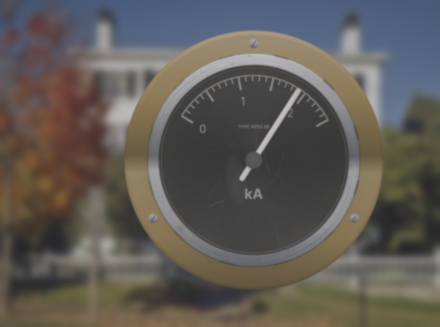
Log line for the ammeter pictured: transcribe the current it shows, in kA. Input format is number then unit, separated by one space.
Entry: 1.9 kA
